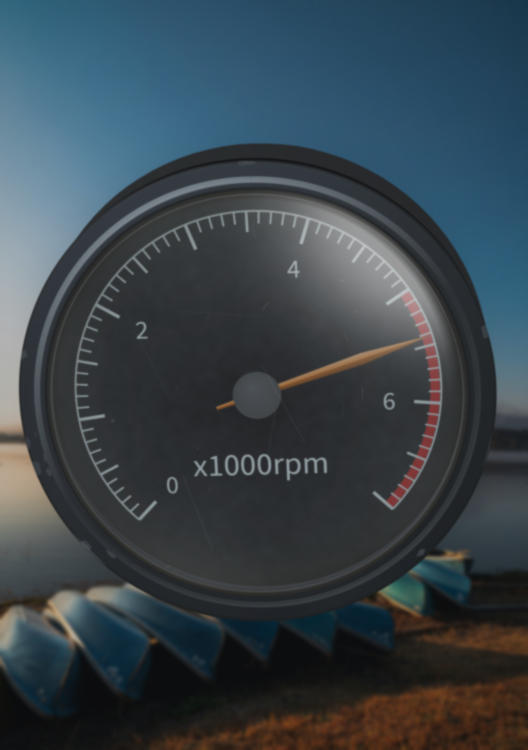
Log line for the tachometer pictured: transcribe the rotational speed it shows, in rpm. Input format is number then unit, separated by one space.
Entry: 5400 rpm
